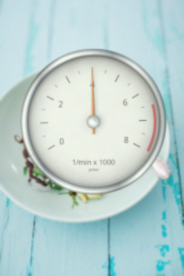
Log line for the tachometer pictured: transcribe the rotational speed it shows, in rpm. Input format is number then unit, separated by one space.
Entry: 4000 rpm
